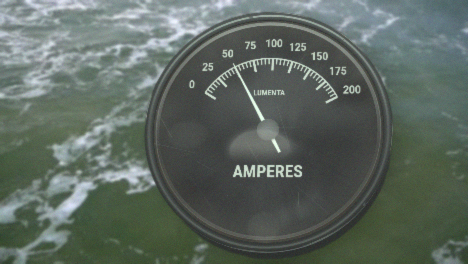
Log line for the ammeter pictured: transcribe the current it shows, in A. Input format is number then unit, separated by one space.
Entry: 50 A
